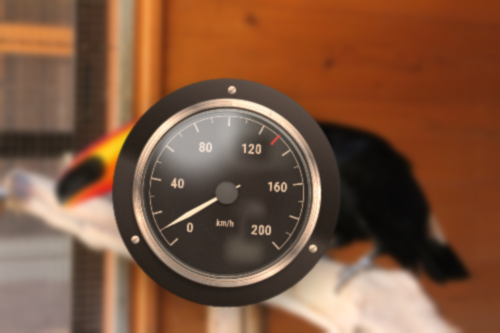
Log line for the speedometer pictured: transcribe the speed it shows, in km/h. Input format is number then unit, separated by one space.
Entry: 10 km/h
